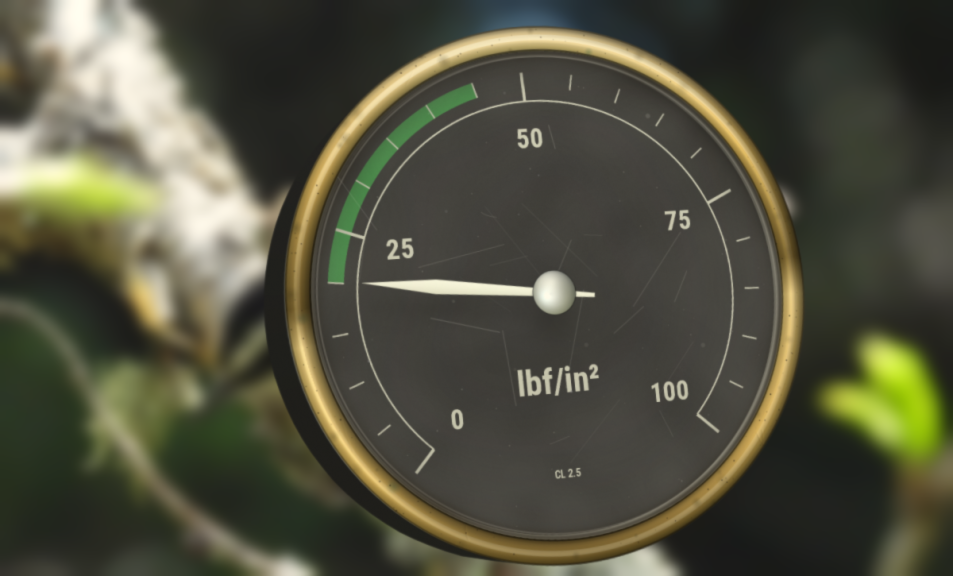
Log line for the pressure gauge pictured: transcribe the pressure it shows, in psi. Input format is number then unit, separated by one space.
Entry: 20 psi
